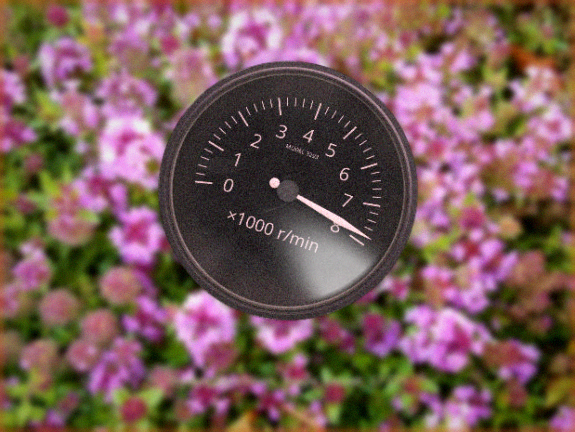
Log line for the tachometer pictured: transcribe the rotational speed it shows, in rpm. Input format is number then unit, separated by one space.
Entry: 7800 rpm
